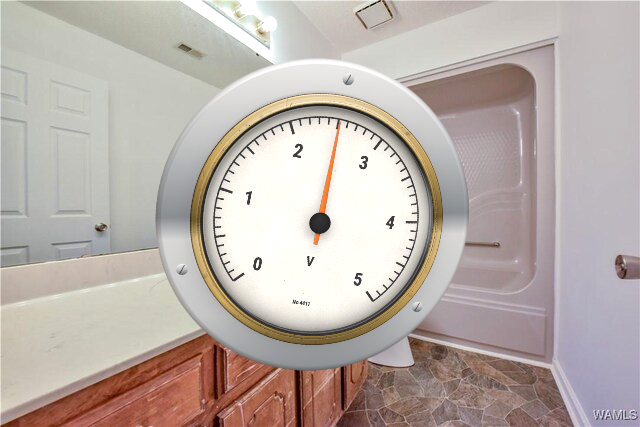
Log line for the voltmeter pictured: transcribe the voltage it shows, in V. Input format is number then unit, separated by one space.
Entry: 2.5 V
